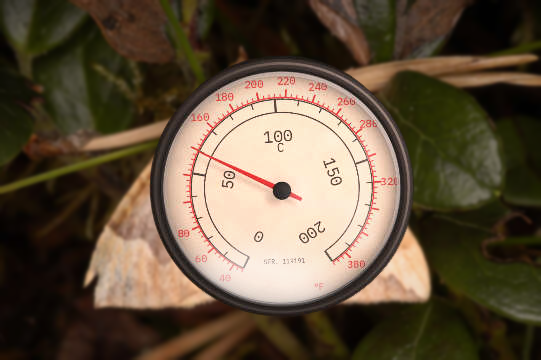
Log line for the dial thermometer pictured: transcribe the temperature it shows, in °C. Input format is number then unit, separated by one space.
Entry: 60 °C
